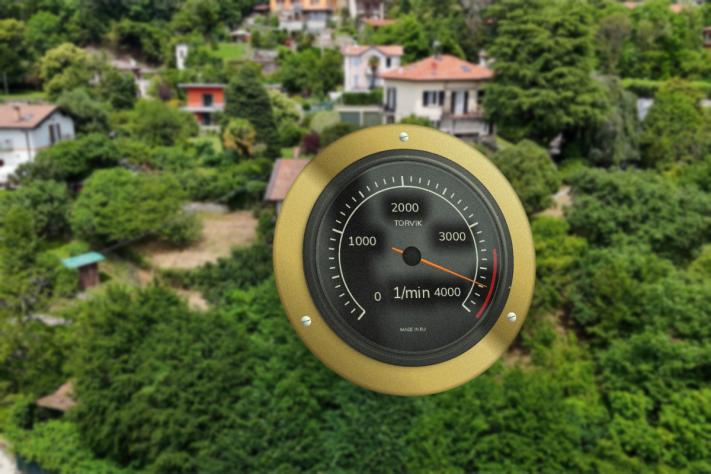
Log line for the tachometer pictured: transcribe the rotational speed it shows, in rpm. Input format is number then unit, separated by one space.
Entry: 3700 rpm
